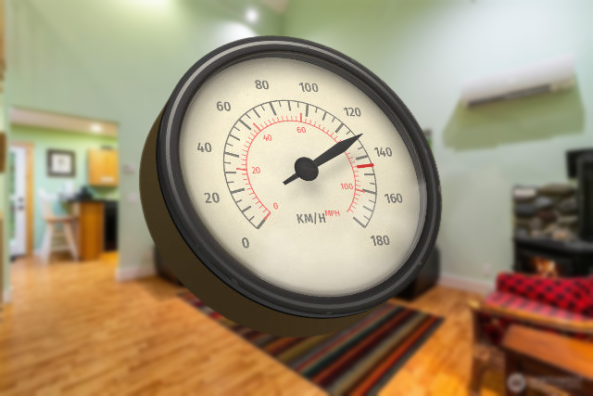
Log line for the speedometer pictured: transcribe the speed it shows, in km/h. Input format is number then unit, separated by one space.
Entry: 130 km/h
